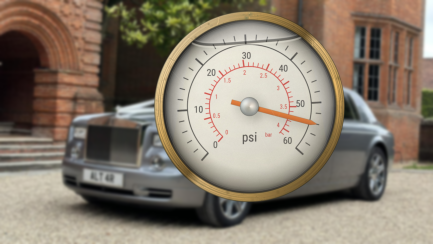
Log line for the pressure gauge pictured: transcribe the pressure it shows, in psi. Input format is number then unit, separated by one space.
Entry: 54 psi
